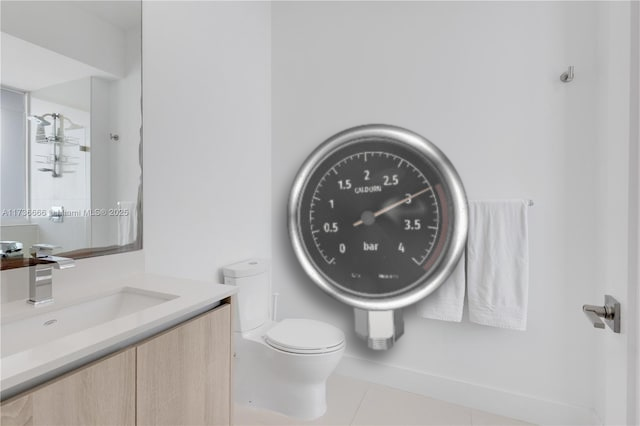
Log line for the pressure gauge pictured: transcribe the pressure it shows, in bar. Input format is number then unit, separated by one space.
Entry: 3 bar
